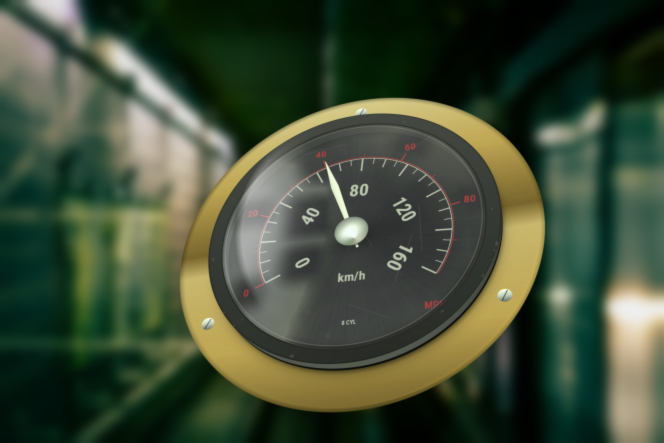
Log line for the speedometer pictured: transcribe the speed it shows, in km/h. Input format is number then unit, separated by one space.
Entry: 65 km/h
